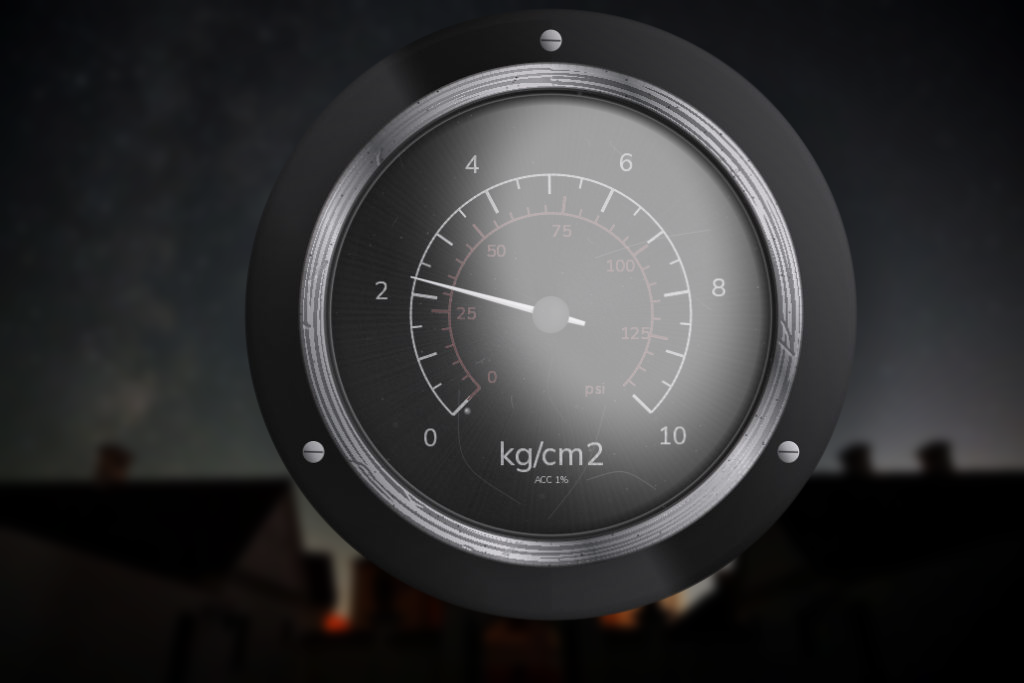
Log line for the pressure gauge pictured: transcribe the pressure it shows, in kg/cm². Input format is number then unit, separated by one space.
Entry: 2.25 kg/cm²
